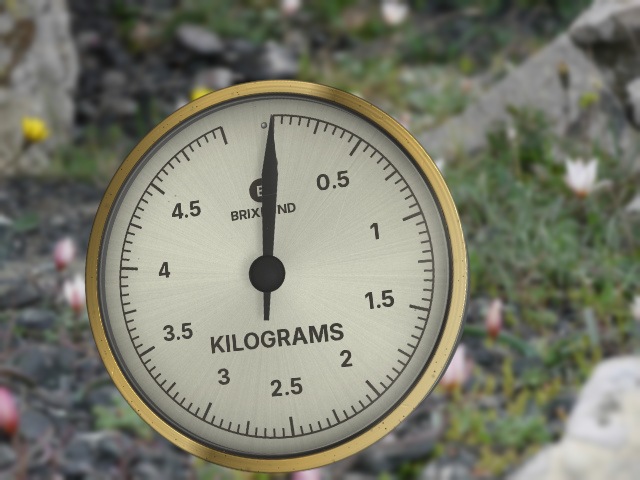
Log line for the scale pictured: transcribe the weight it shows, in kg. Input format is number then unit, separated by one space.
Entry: 0 kg
